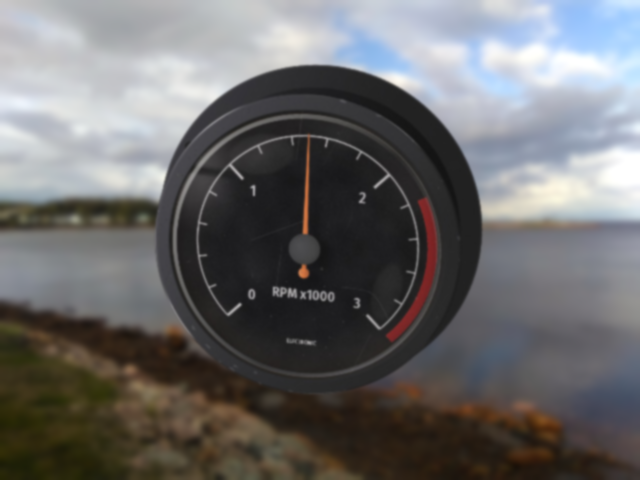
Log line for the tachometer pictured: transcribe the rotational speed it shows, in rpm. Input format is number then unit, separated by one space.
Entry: 1500 rpm
